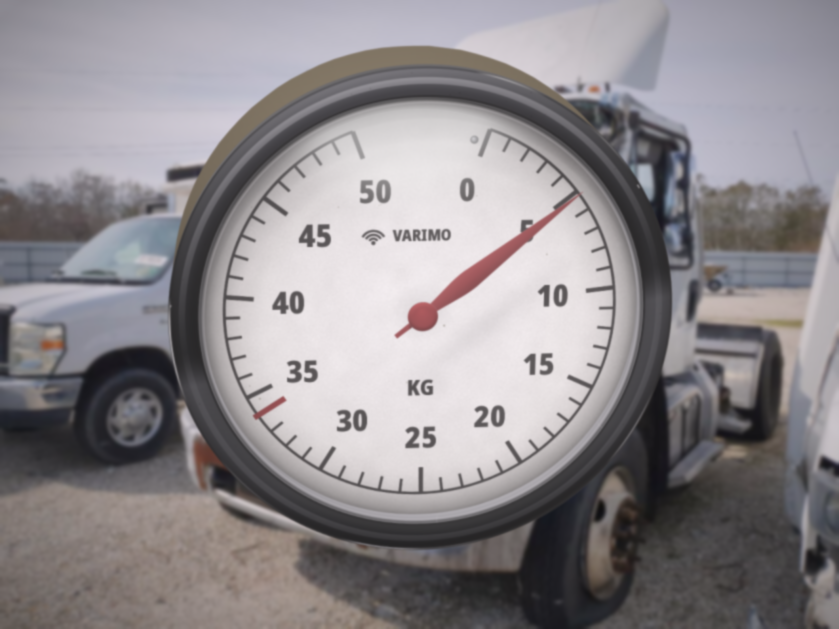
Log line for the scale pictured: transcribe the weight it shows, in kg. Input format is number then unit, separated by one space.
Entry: 5 kg
